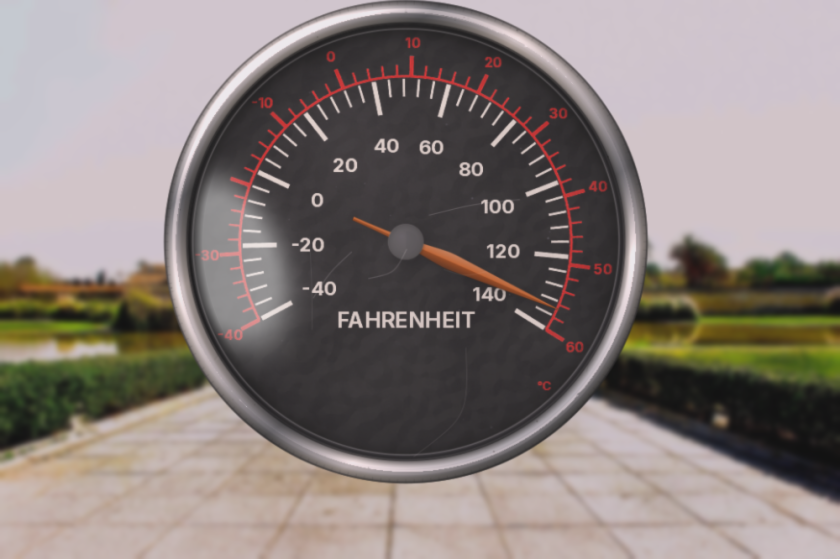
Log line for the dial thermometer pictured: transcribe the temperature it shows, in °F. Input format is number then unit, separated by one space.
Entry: 134 °F
